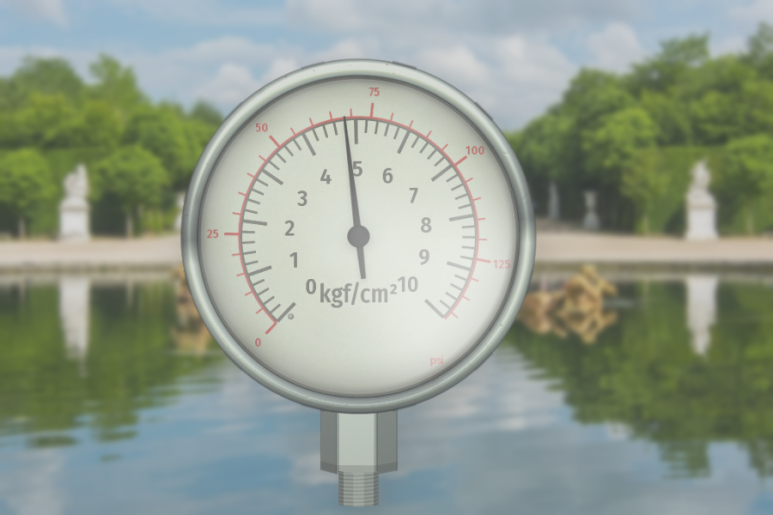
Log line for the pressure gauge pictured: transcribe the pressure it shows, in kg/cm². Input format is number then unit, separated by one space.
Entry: 4.8 kg/cm²
